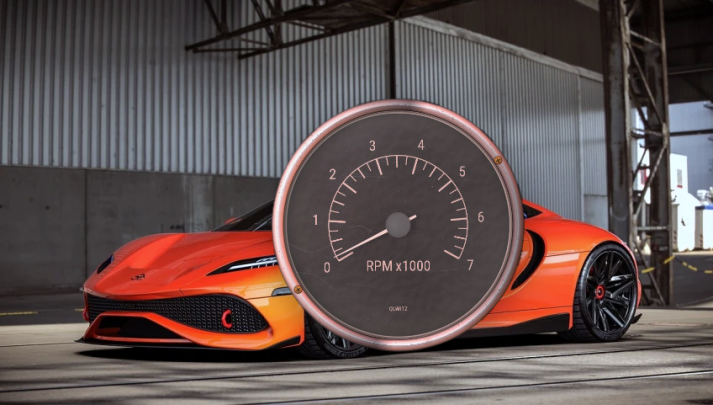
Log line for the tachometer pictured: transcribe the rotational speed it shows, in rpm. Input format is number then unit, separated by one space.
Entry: 125 rpm
